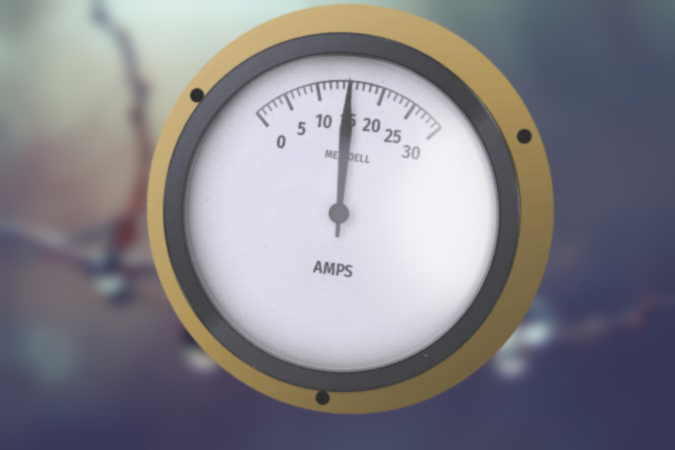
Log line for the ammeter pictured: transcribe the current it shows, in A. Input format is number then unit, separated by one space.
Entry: 15 A
